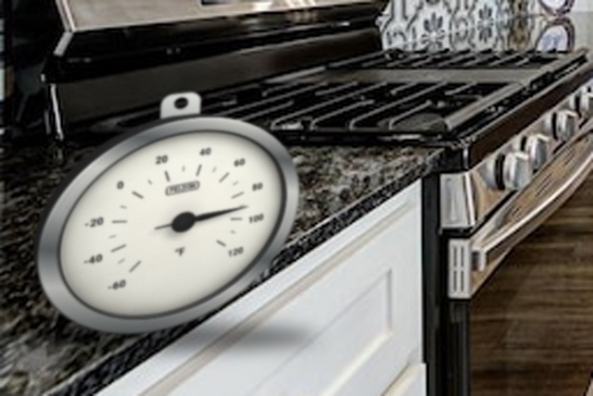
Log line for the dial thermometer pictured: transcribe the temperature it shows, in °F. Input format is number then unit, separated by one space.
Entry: 90 °F
